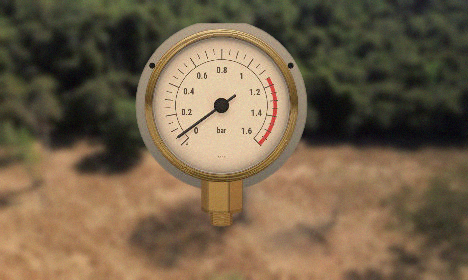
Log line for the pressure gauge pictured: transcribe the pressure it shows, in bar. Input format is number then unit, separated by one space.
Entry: 0.05 bar
